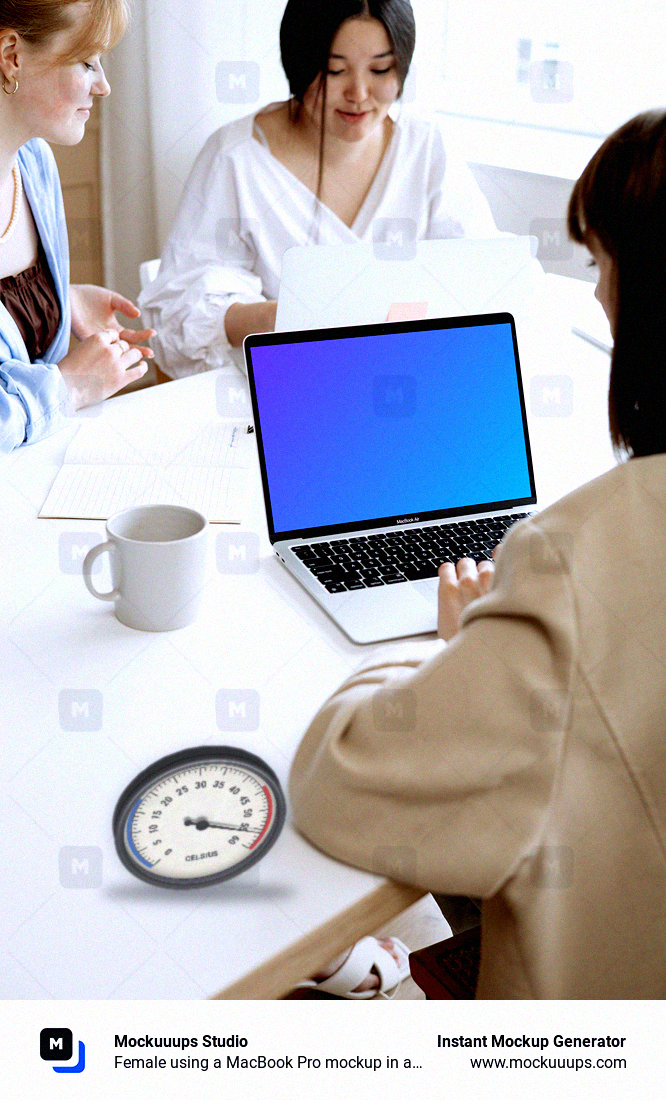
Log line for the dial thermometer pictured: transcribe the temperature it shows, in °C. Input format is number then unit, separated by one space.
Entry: 55 °C
